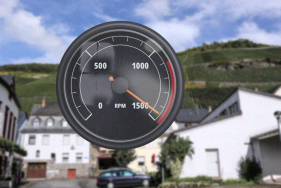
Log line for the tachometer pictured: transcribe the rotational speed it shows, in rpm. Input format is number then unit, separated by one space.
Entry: 1450 rpm
